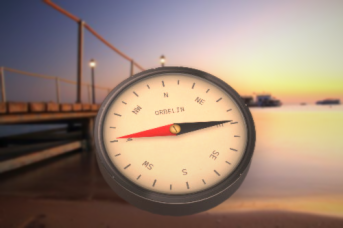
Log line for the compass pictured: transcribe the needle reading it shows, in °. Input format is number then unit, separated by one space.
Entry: 270 °
